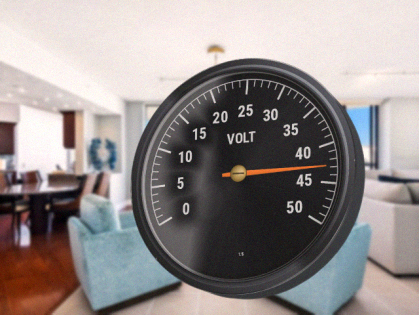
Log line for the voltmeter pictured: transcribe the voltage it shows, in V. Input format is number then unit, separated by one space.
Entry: 43 V
